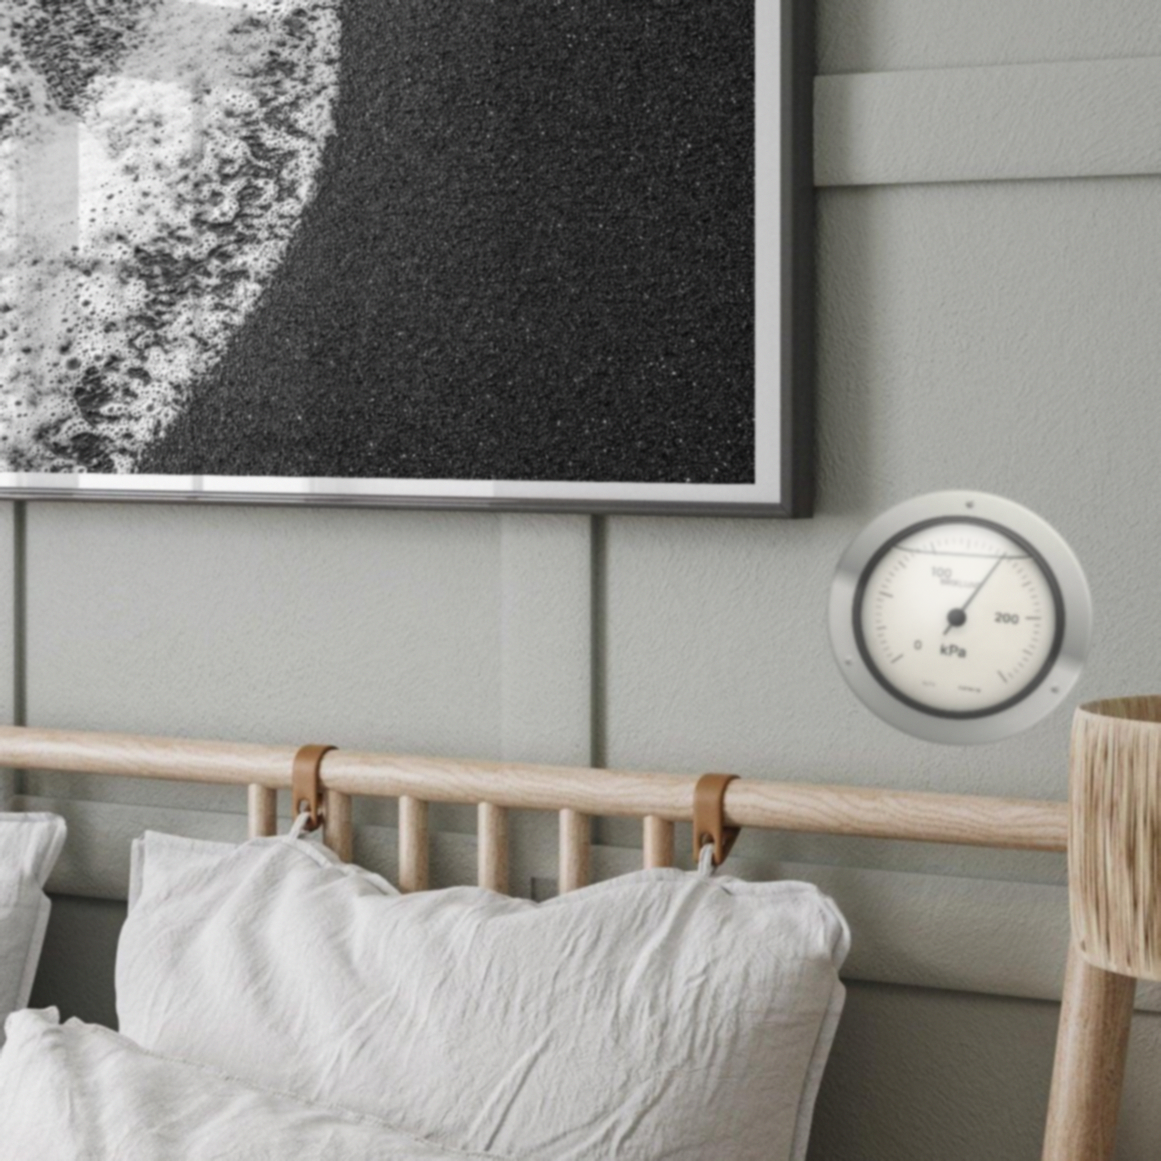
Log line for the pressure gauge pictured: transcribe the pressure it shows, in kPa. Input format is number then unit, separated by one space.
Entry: 150 kPa
